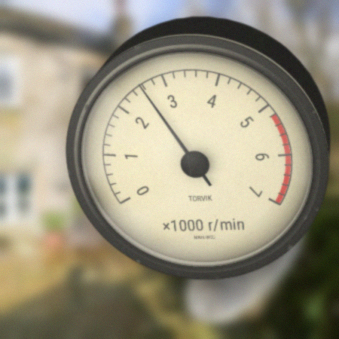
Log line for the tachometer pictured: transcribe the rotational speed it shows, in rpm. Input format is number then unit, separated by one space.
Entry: 2600 rpm
